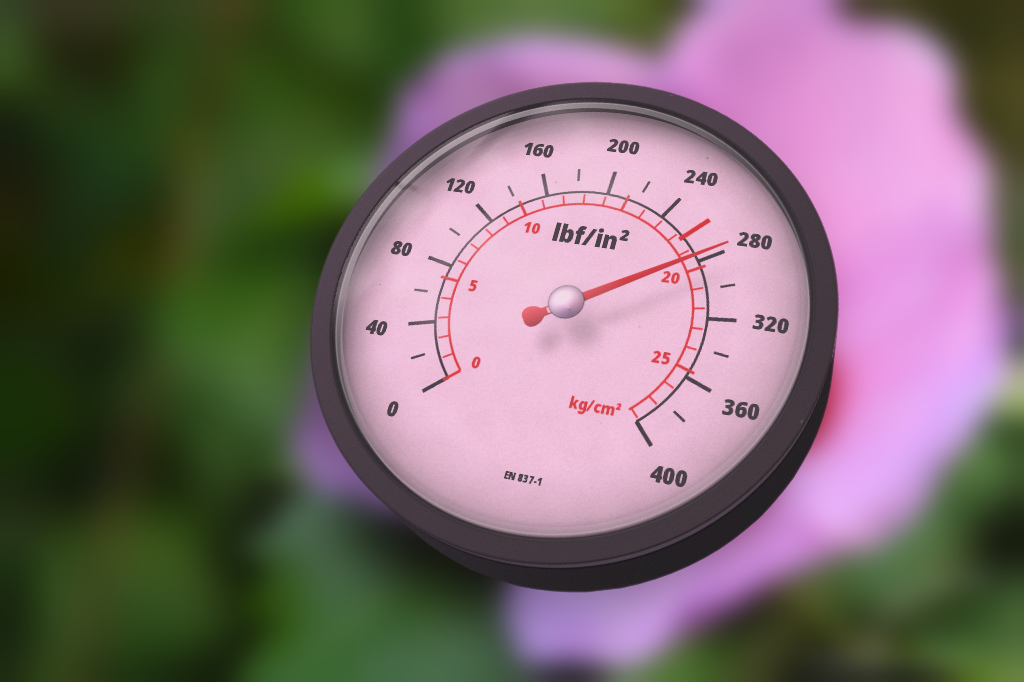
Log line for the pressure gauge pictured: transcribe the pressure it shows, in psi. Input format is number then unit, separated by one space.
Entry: 280 psi
